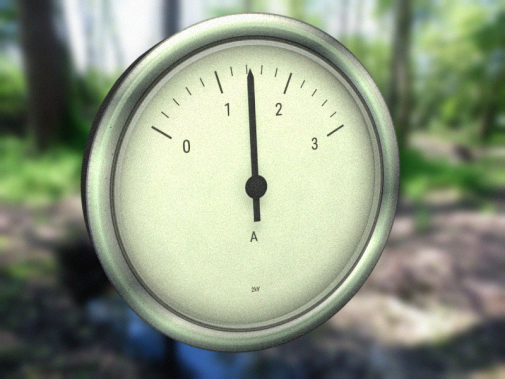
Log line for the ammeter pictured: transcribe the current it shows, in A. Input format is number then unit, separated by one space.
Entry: 1.4 A
